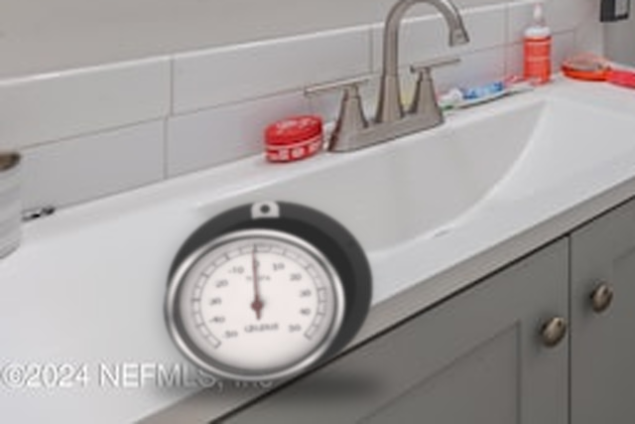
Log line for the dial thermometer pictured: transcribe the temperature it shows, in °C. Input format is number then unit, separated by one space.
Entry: 0 °C
